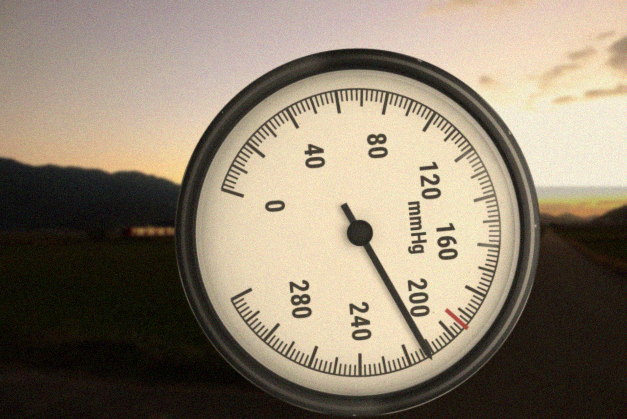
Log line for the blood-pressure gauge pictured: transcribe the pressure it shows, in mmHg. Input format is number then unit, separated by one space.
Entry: 212 mmHg
